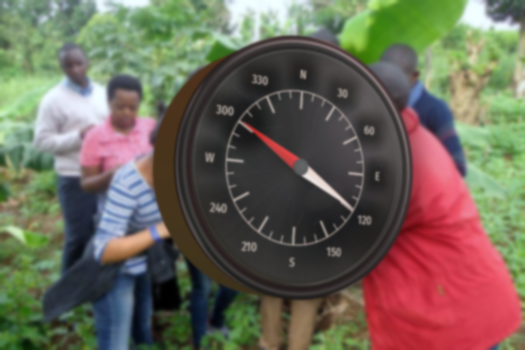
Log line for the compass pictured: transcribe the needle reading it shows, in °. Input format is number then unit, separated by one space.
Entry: 300 °
